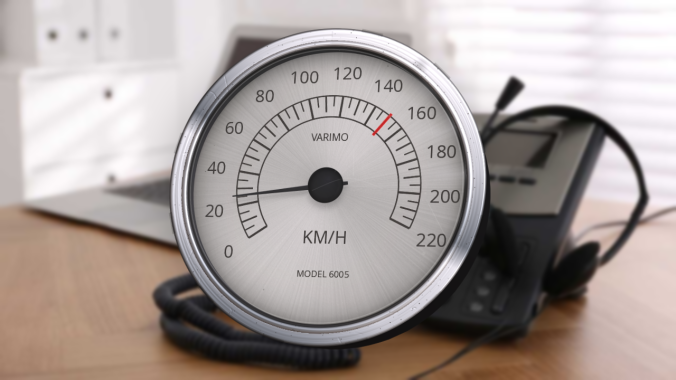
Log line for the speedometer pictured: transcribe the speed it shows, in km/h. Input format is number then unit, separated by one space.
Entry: 25 km/h
